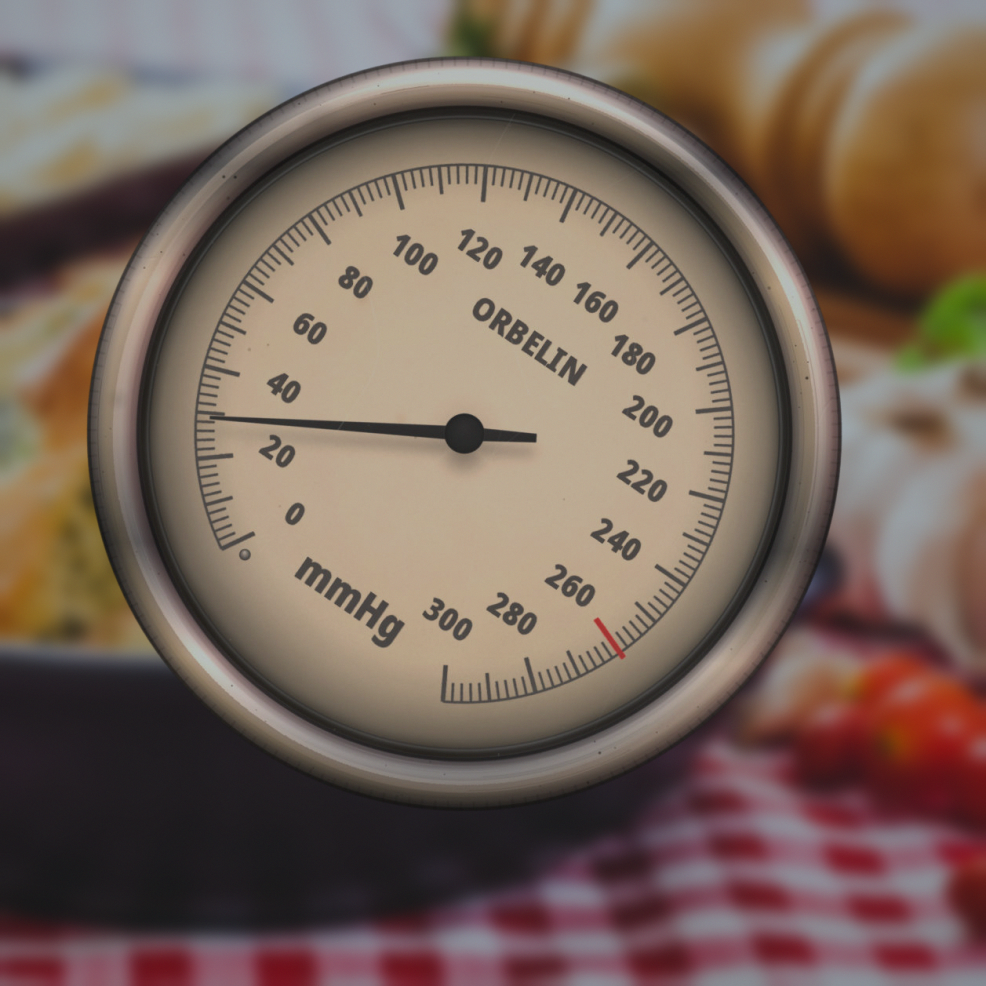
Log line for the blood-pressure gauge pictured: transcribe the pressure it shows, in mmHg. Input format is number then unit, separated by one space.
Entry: 29 mmHg
